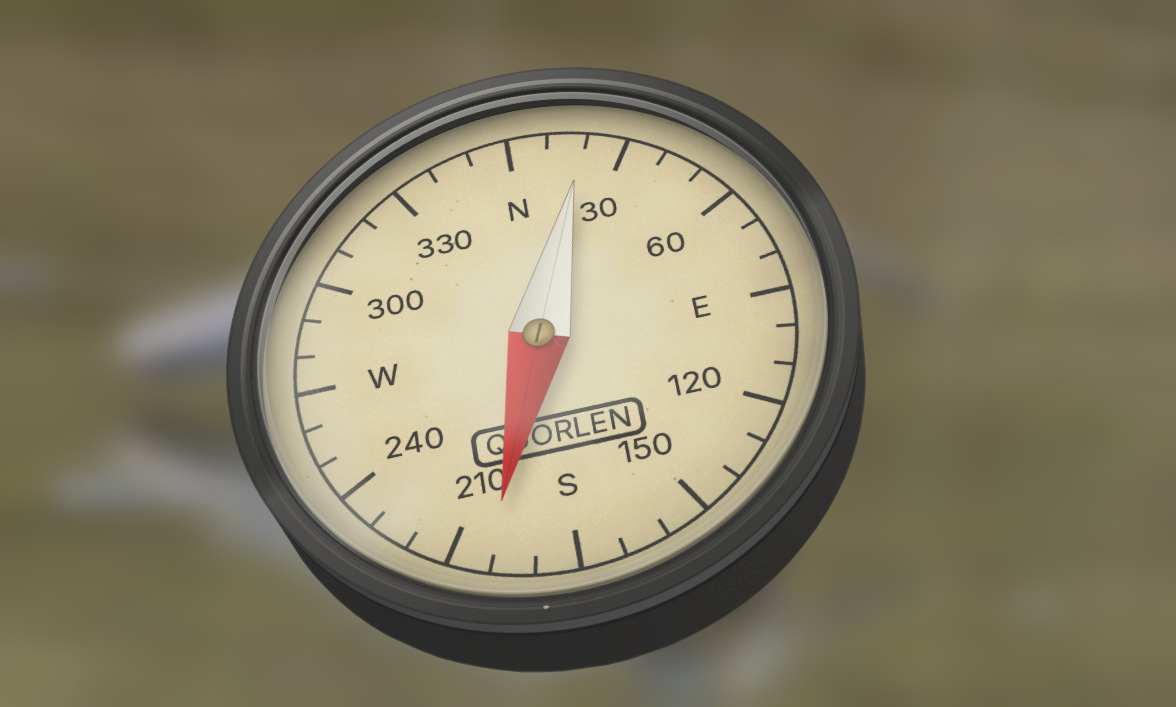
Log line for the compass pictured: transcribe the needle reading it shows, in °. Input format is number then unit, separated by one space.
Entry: 200 °
